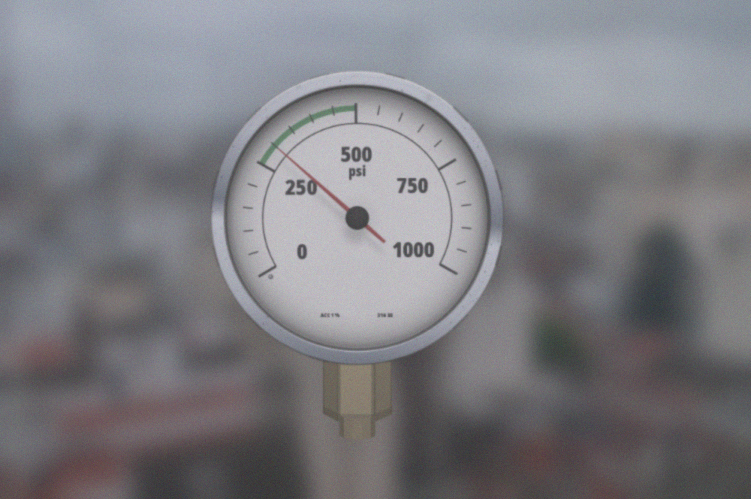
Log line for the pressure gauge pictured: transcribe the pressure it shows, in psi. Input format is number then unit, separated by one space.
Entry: 300 psi
